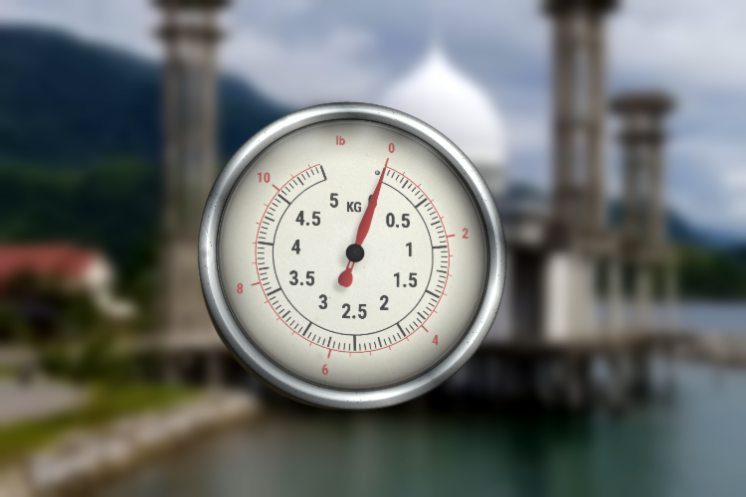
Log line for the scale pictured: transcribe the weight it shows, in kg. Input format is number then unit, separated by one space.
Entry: 0 kg
